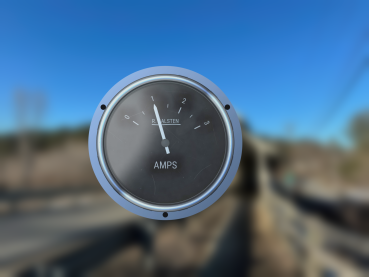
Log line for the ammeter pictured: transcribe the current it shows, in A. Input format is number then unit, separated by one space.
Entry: 1 A
